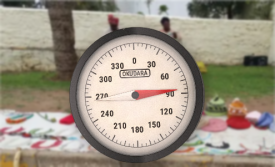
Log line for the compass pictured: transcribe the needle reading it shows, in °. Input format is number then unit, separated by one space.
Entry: 85 °
